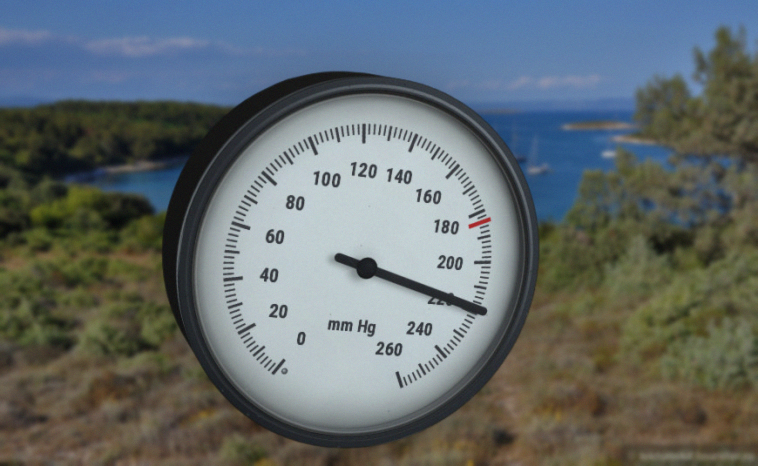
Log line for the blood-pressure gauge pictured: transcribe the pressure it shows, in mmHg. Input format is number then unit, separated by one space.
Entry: 218 mmHg
